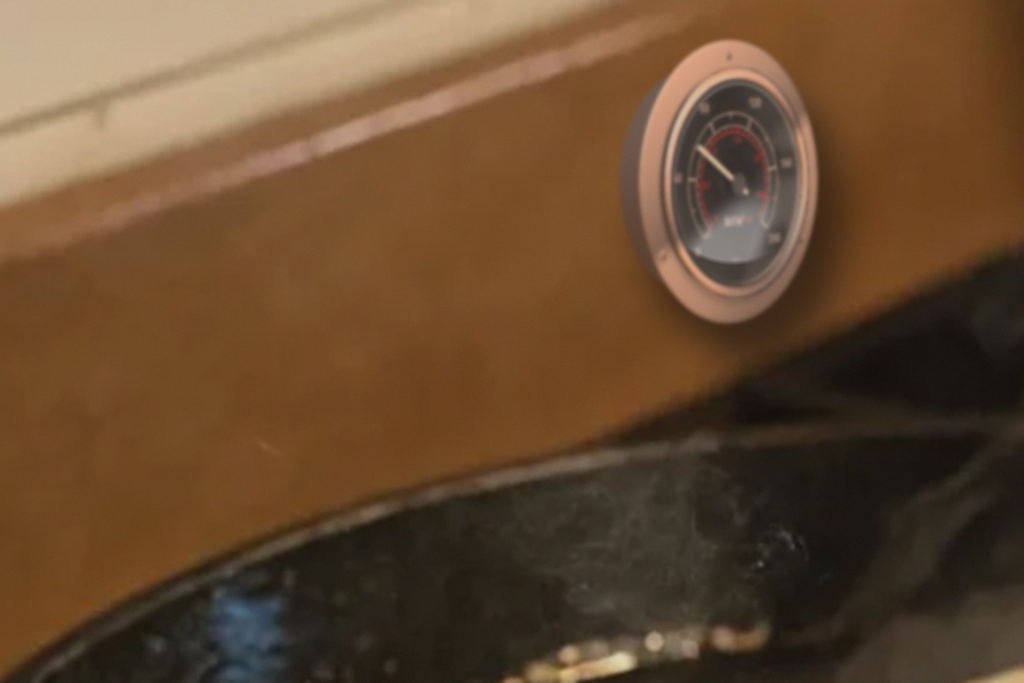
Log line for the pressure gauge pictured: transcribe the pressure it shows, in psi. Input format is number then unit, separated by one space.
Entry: 60 psi
